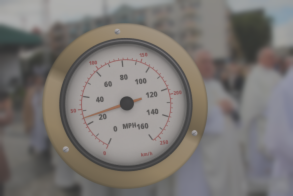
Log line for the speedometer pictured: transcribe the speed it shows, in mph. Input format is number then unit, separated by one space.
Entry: 25 mph
